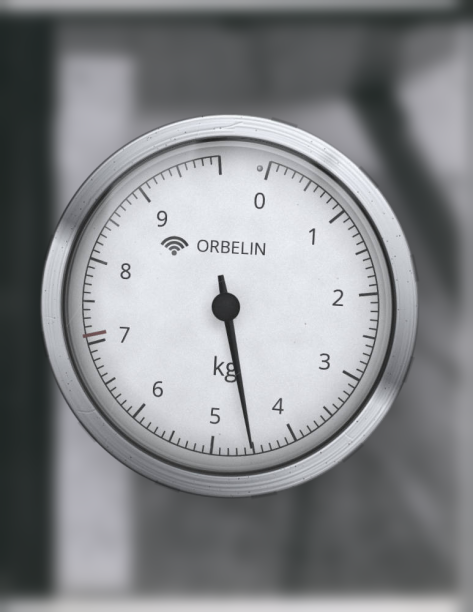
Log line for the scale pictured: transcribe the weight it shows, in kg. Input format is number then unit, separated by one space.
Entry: 4.5 kg
